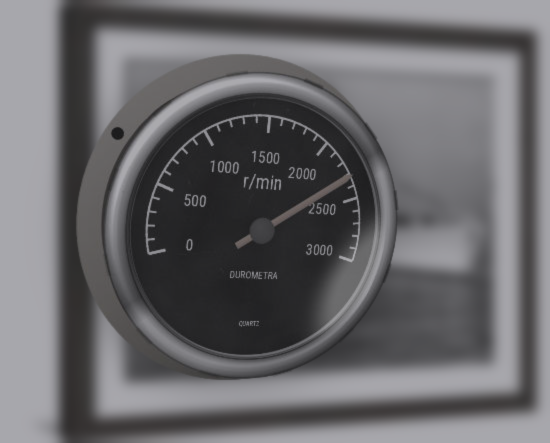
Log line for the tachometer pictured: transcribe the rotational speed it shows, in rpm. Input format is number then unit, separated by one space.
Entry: 2300 rpm
